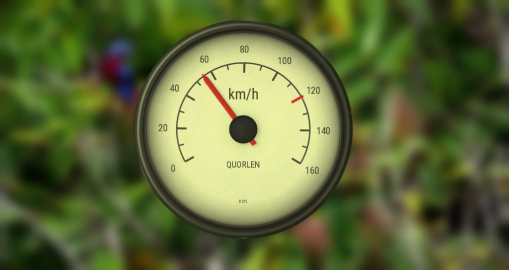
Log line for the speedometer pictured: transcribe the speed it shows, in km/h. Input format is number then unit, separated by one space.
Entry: 55 km/h
